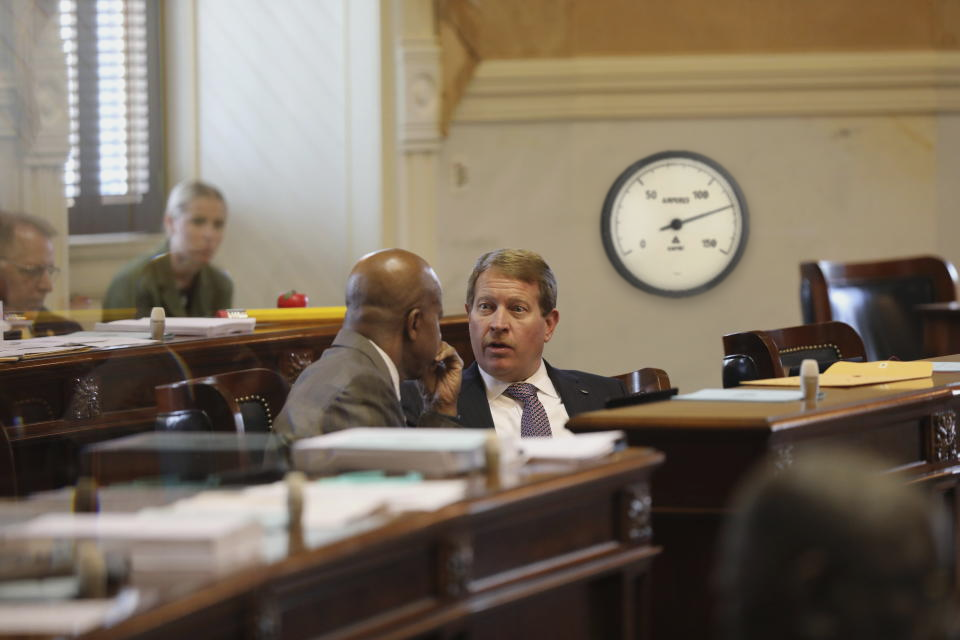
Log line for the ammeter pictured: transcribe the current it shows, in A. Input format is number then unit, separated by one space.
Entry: 120 A
